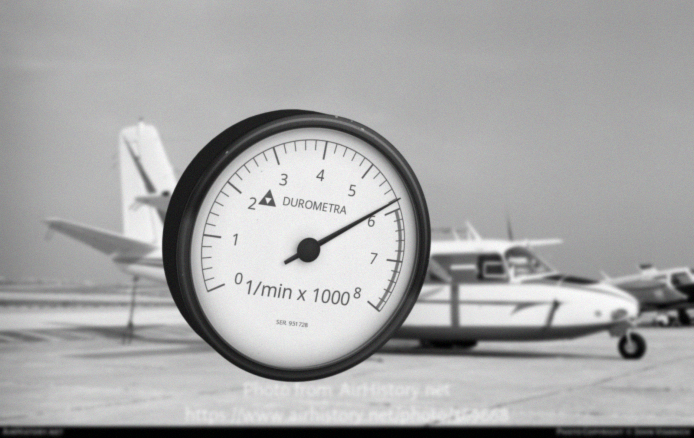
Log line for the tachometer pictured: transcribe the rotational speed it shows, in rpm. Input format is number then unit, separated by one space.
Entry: 5800 rpm
